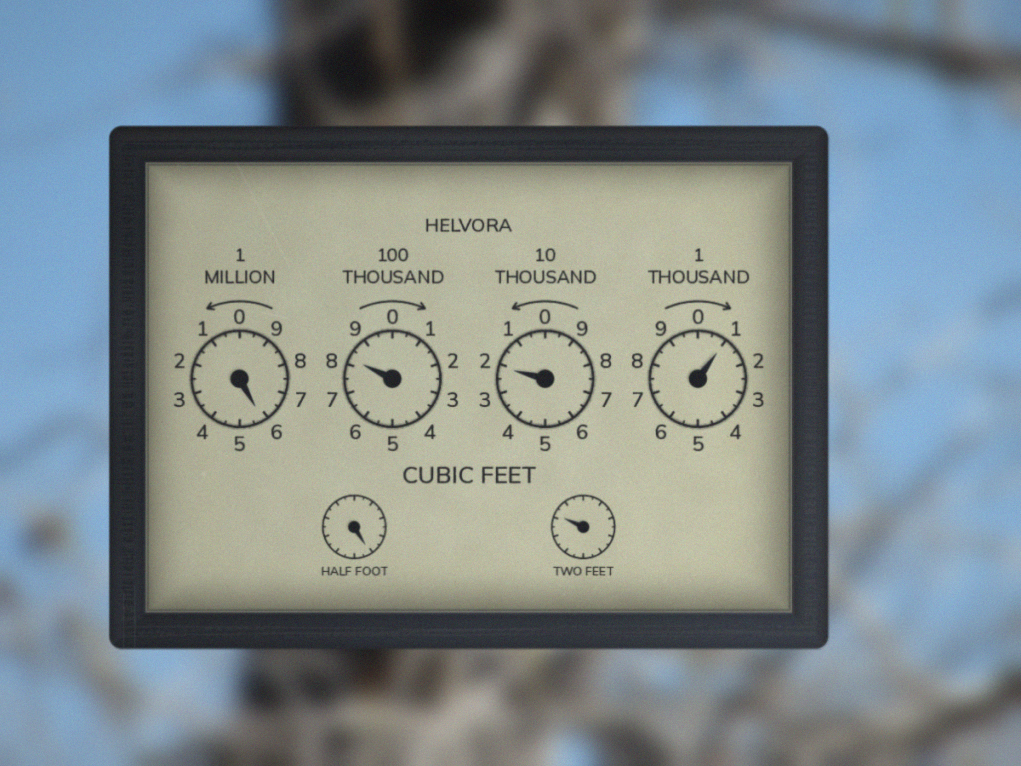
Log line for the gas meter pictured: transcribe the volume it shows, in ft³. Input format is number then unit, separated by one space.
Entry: 582100 ft³
